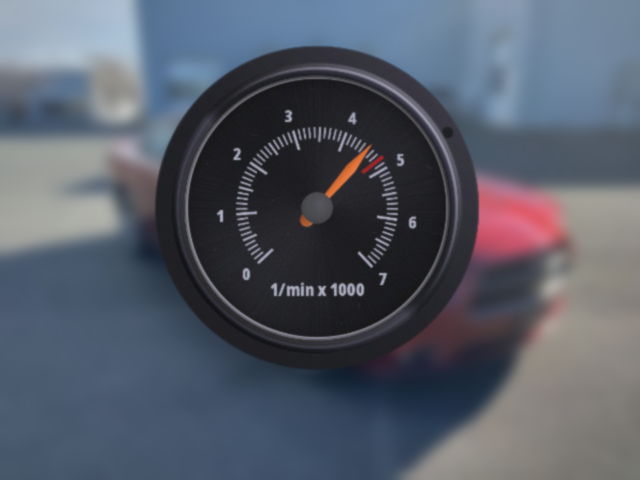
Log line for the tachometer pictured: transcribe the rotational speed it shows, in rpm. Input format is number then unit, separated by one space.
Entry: 4500 rpm
